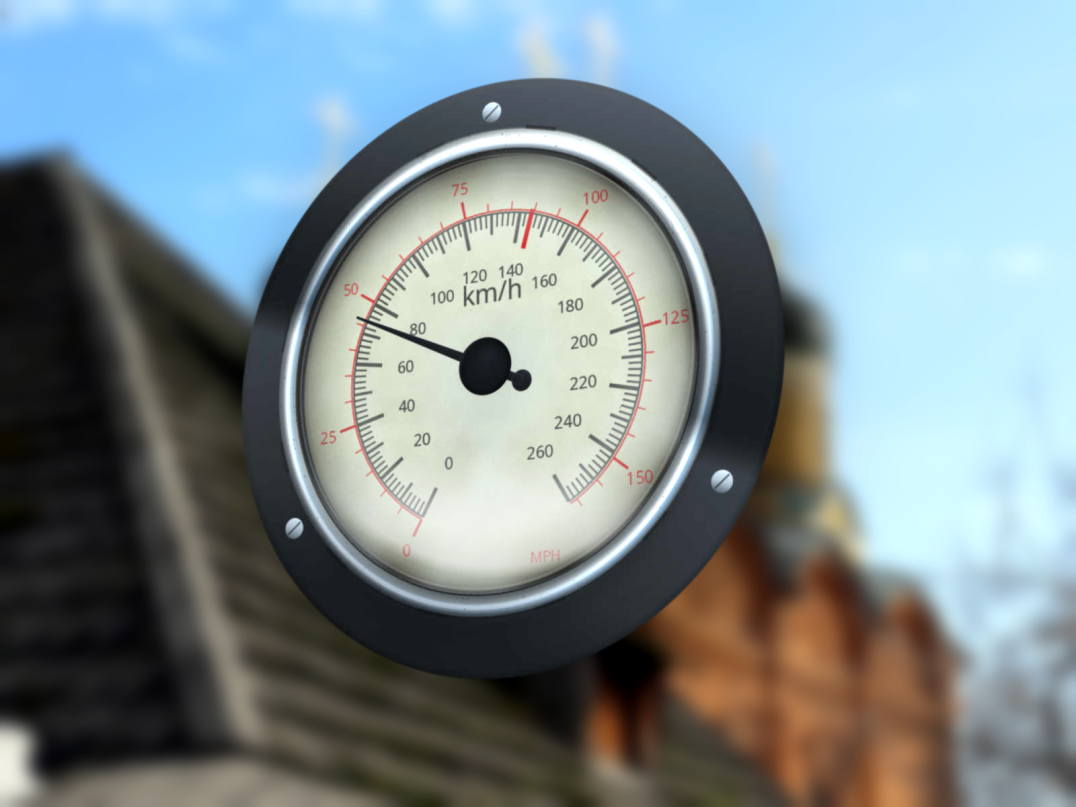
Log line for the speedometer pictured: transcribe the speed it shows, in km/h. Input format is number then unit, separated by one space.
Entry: 74 km/h
